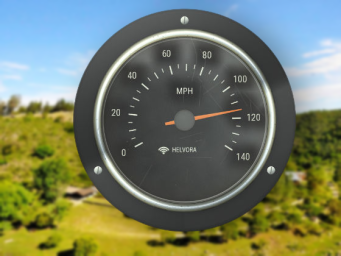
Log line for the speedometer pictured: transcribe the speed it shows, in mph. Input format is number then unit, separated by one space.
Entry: 115 mph
